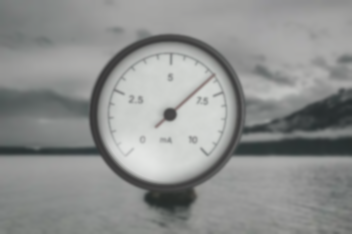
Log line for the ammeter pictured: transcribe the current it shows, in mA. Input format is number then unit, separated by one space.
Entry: 6.75 mA
